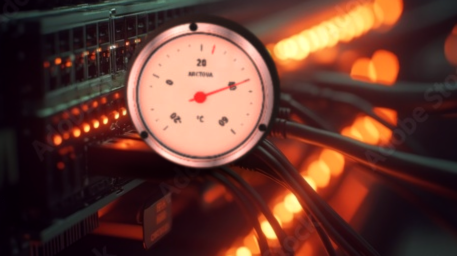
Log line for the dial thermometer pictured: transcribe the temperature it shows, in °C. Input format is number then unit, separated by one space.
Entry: 40 °C
